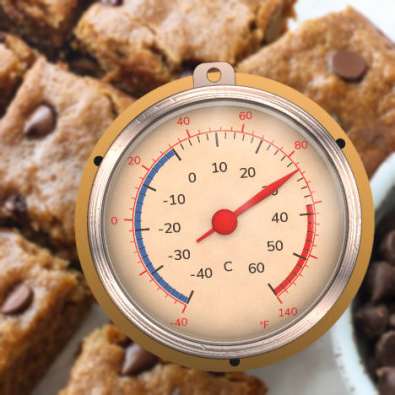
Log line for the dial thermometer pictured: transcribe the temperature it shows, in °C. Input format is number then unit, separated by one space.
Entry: 30 °C
